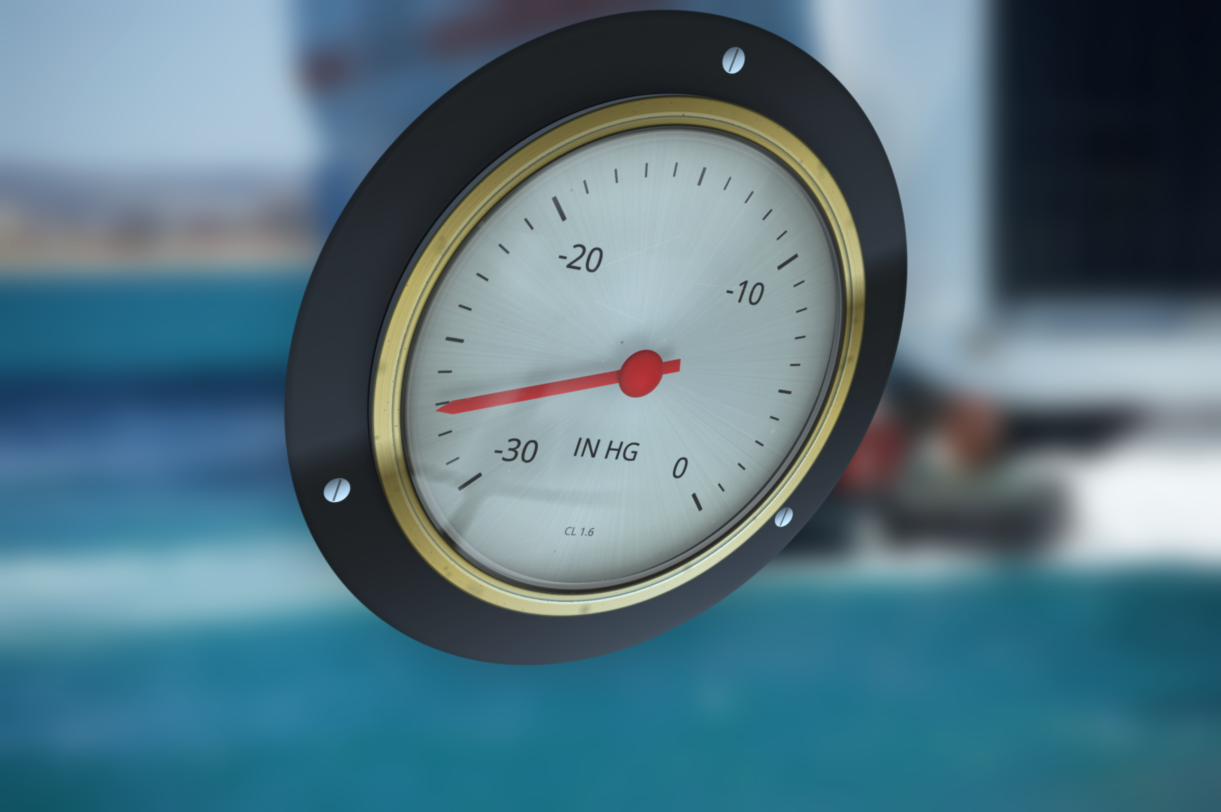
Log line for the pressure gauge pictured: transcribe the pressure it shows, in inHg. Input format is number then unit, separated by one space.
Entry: -27 inHg
